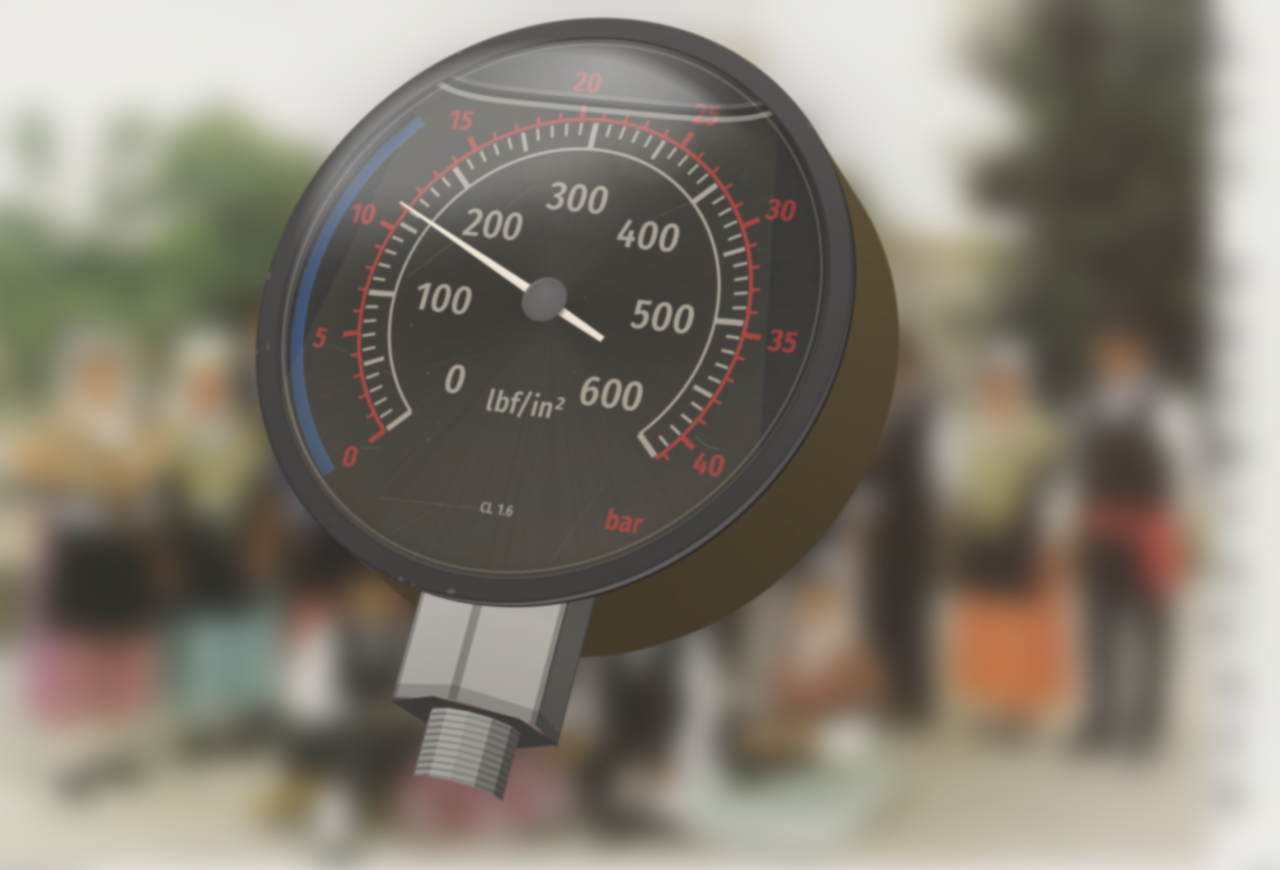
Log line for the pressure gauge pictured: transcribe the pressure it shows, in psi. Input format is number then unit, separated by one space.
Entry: 160 psi
